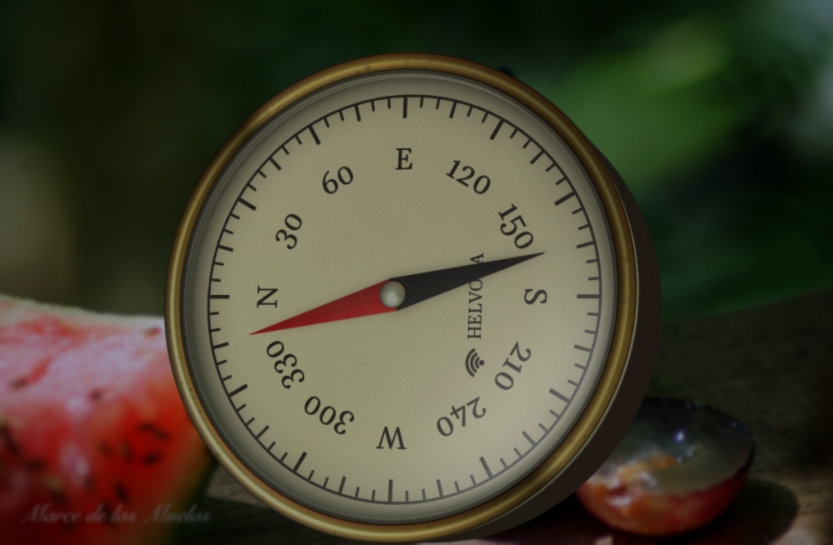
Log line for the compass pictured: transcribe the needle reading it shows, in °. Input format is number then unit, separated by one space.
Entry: 345 °
